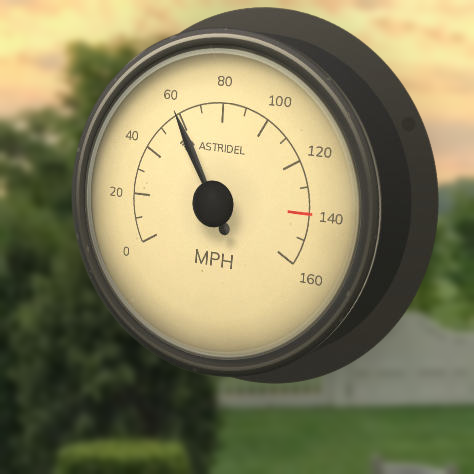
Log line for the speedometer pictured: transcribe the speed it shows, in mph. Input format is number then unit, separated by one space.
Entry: 60 mph
